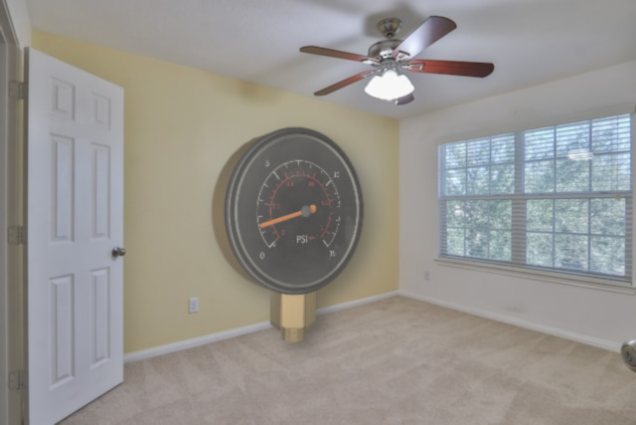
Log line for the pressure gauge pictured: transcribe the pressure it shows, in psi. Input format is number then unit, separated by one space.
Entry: 1.5 psi
